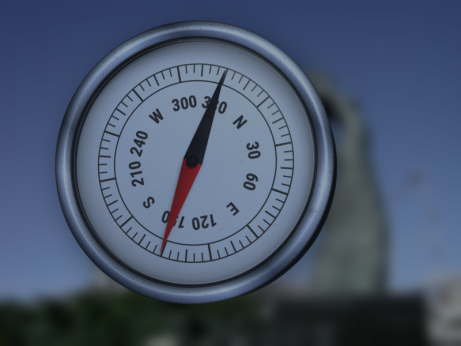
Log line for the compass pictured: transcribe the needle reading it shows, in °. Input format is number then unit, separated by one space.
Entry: 150 °
